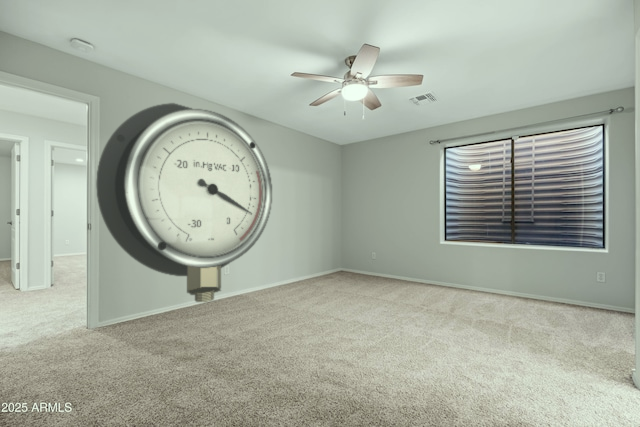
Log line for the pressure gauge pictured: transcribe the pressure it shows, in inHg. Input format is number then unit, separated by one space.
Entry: -3 inHg
